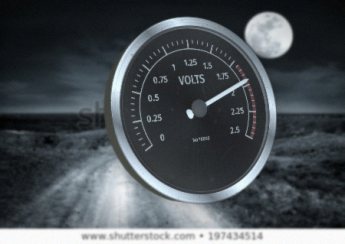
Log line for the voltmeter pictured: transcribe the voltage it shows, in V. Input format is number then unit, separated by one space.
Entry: 1.95 V
